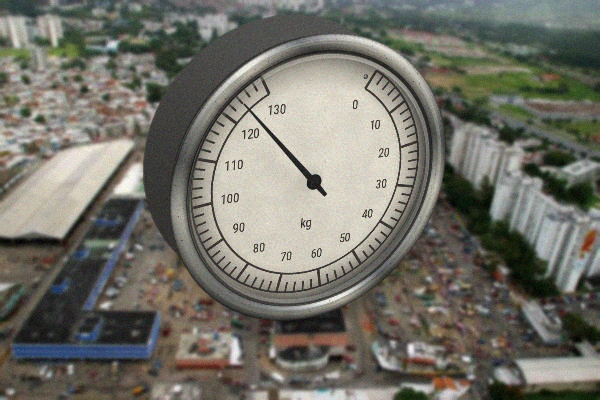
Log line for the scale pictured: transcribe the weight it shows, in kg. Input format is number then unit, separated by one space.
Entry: 124 kg
